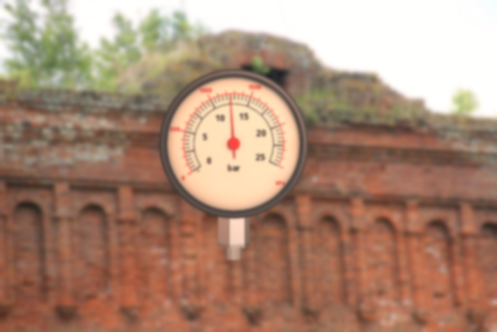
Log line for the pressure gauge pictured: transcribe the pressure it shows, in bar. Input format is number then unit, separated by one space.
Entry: 12.5 bar
